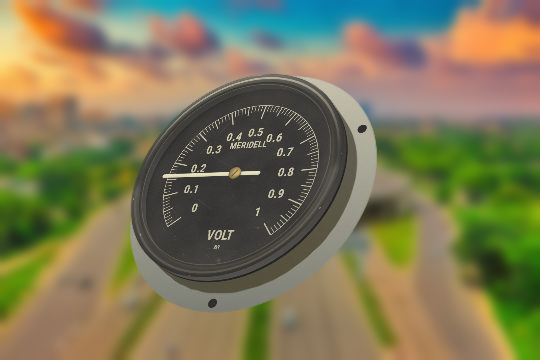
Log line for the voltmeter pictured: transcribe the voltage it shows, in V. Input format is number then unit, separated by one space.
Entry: 0.15 V
